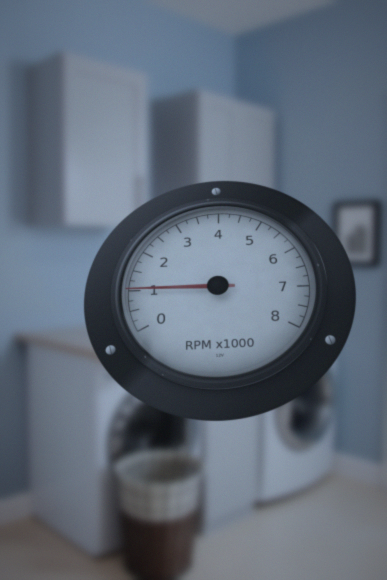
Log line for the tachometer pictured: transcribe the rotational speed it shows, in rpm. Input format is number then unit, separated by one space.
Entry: 1000 rpm
